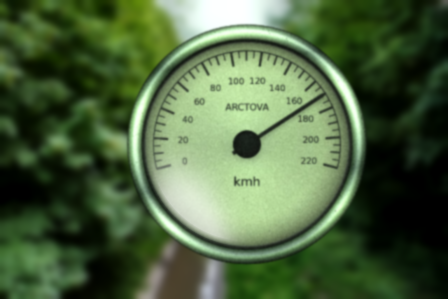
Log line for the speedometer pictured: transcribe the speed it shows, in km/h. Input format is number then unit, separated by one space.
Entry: 170 km/h
